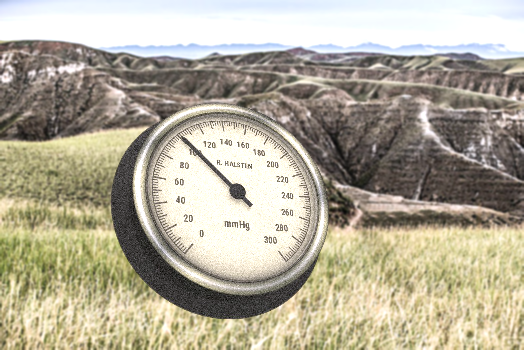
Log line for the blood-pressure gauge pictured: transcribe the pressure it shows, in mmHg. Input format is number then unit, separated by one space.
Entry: 100 mmHg
